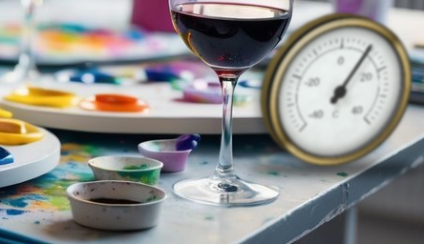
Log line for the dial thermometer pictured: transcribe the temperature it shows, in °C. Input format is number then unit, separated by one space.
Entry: 10 °C
